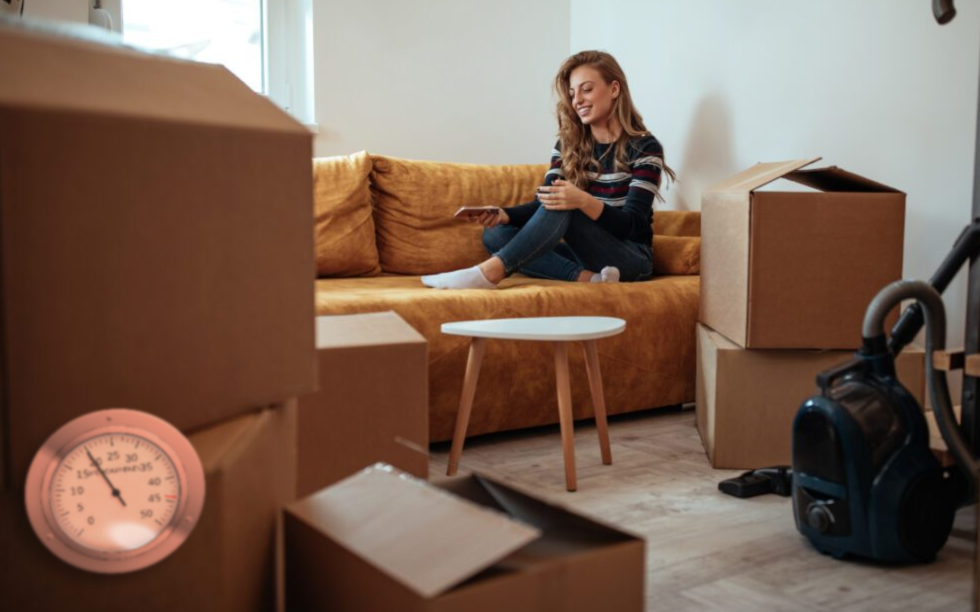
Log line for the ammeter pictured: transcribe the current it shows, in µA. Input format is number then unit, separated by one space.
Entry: 20 µA
